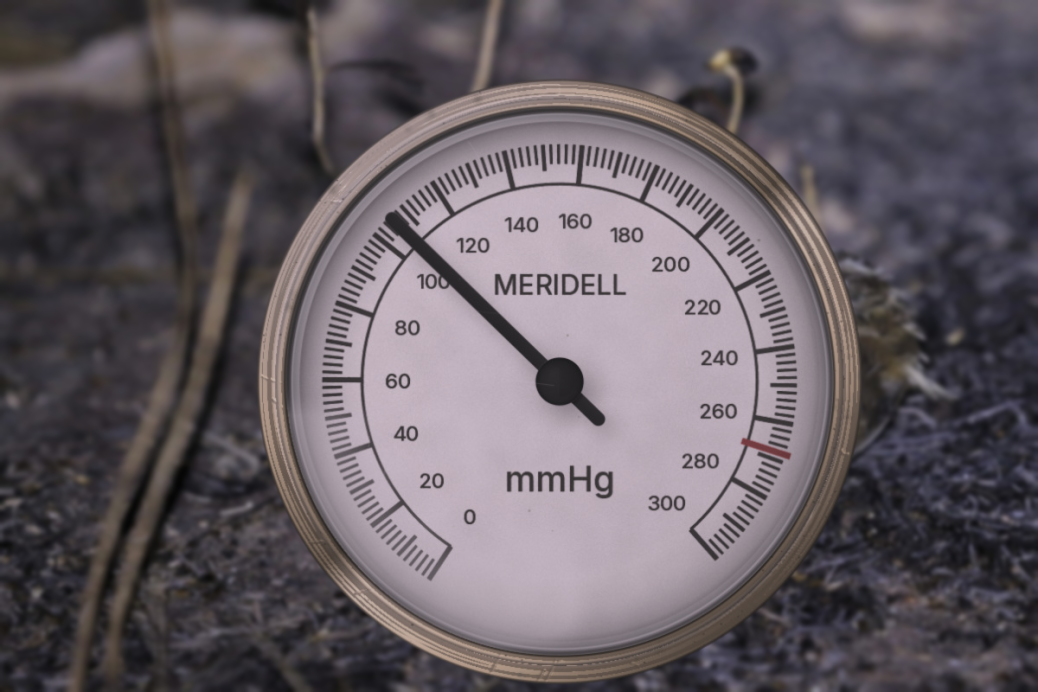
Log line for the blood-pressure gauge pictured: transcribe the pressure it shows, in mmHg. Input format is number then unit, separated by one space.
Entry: 106 mmHg
